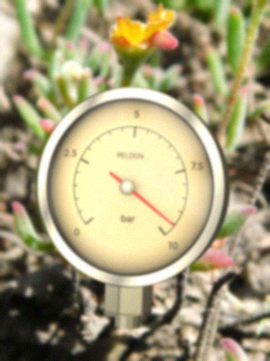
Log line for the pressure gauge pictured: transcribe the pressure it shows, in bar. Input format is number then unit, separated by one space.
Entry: 9.5 bar
